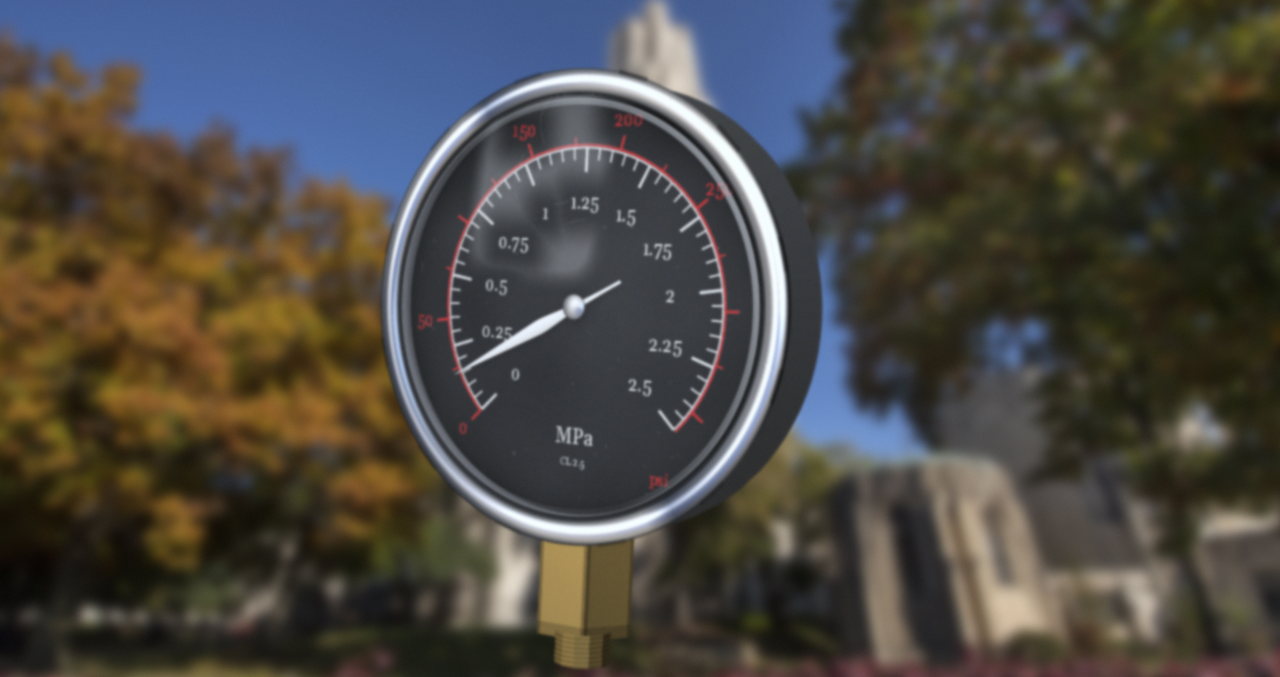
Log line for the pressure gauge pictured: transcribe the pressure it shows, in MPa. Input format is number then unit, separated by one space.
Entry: 0.15 MPa
